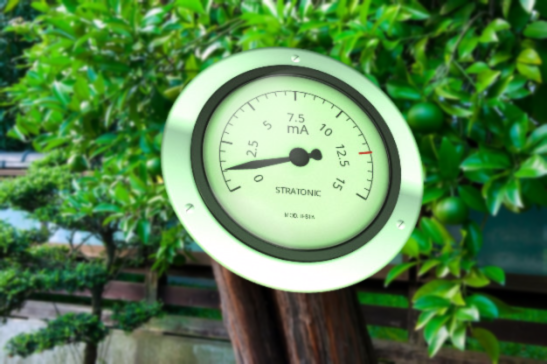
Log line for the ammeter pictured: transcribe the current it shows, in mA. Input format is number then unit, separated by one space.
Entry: 1 mA
